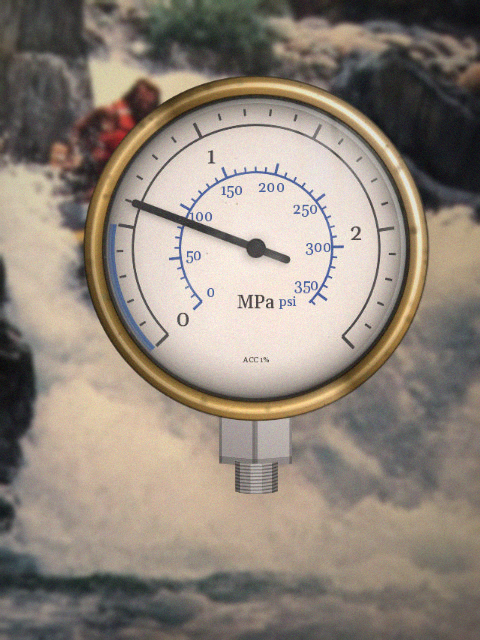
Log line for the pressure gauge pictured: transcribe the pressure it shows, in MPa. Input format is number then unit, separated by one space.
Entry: 0.6 MPa
